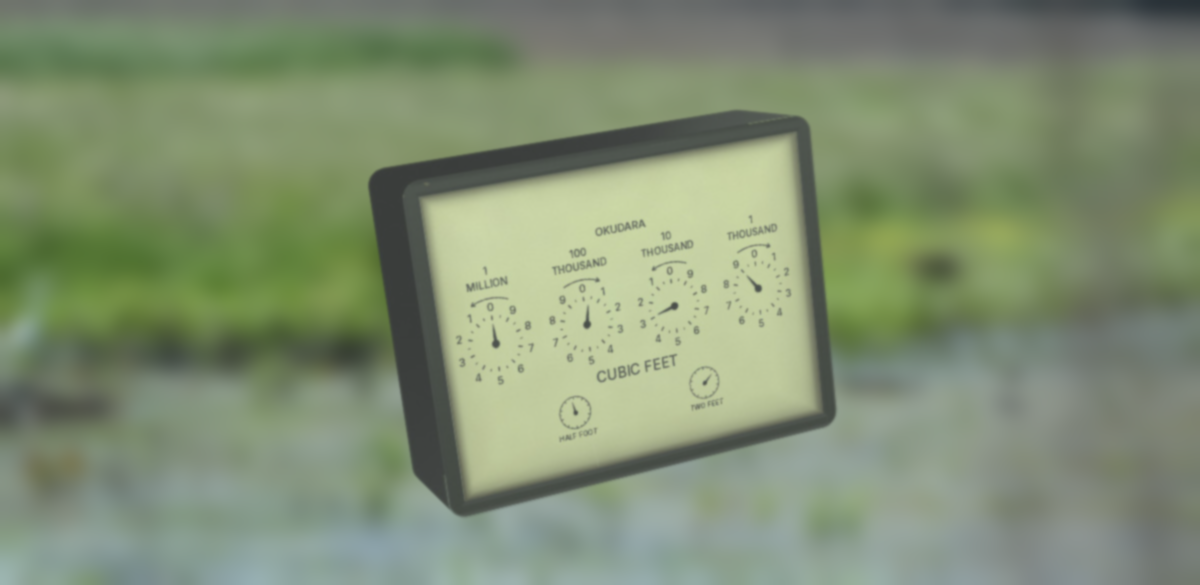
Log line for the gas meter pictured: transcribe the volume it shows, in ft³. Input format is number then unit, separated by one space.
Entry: 2900 ft³
